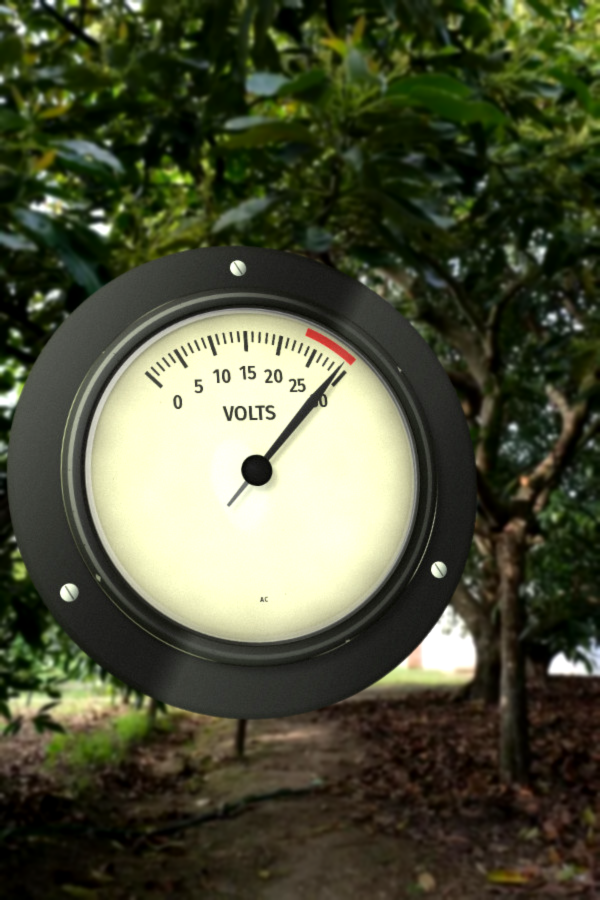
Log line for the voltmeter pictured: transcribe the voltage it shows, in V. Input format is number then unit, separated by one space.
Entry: 29 V
